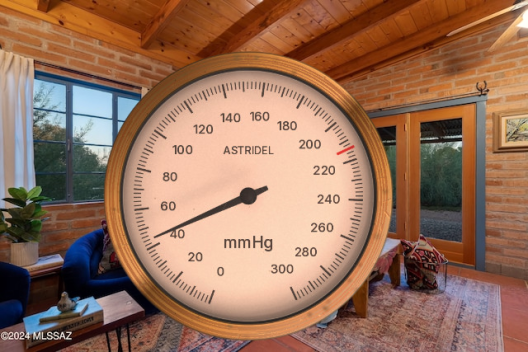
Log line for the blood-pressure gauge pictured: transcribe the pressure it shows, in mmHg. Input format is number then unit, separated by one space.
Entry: 44 mmHg
